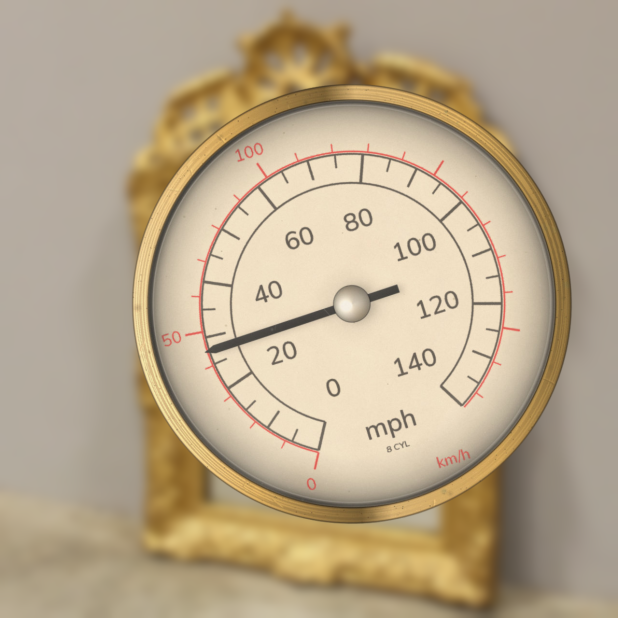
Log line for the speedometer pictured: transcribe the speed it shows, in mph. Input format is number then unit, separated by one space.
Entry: 27.5 mph
